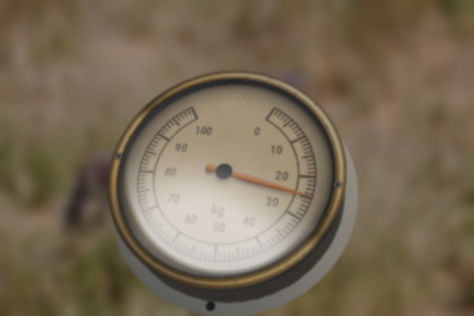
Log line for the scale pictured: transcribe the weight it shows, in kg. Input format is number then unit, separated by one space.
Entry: 25 kg
